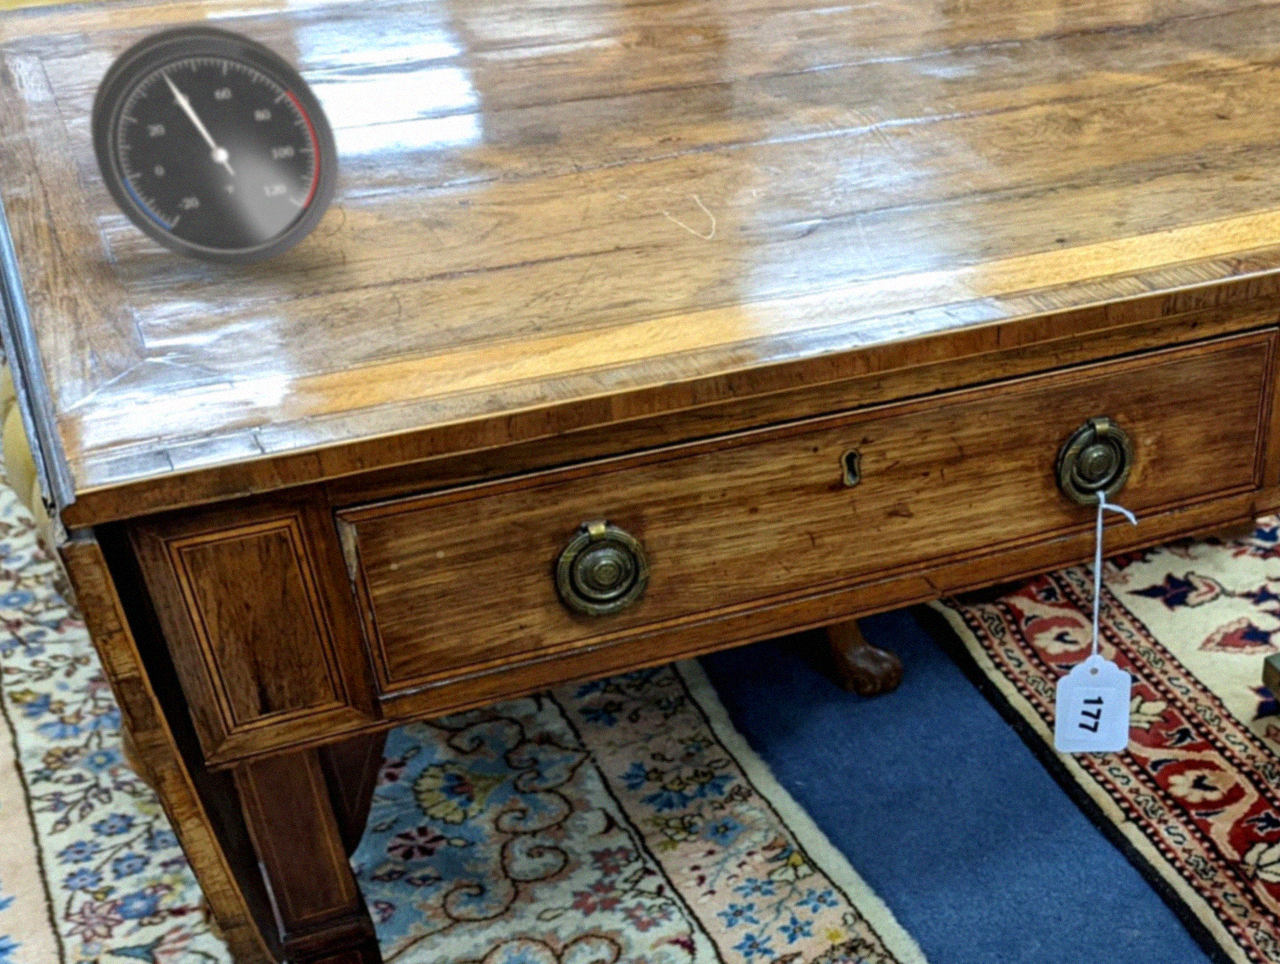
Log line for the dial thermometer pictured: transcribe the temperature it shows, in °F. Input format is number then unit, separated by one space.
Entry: 40 °F
